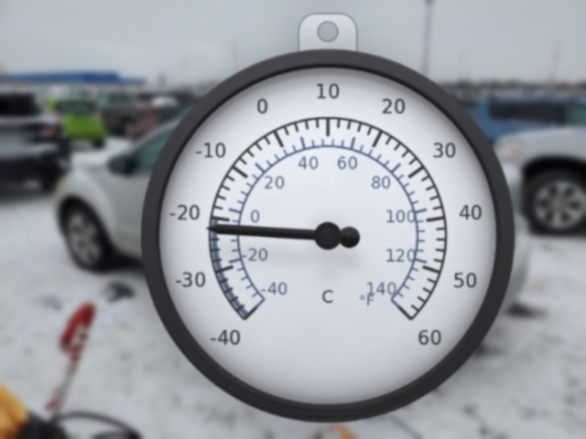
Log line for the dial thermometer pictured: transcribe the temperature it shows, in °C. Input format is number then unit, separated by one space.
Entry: -22 °C
